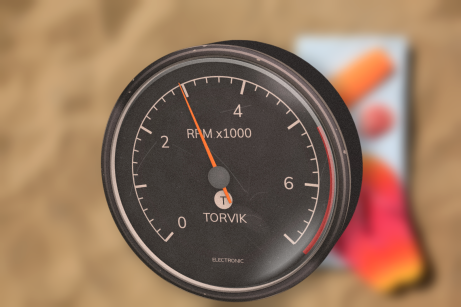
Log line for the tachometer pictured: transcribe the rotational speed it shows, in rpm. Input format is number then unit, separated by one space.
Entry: 3000 rpm
